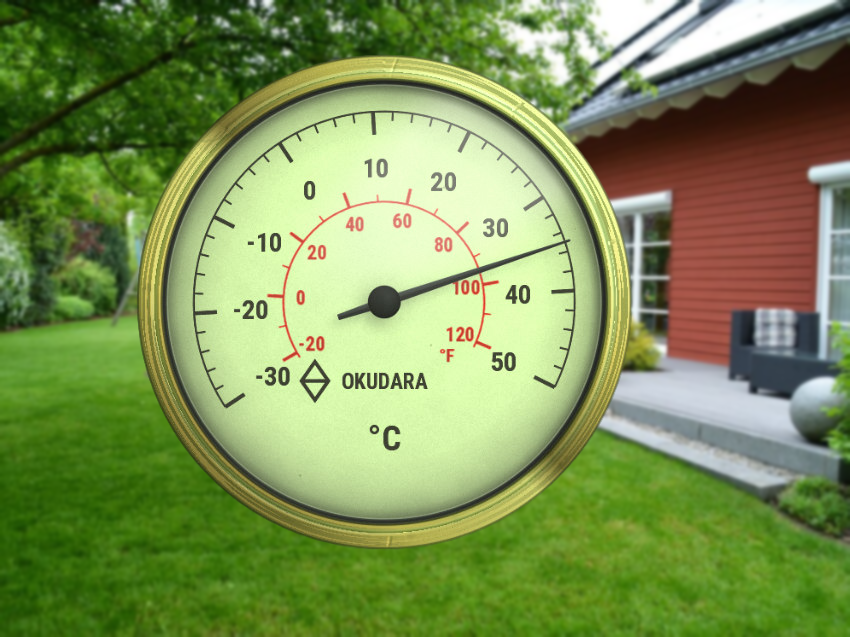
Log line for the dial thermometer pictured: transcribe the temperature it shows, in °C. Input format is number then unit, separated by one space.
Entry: 35 °C
